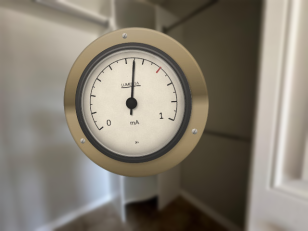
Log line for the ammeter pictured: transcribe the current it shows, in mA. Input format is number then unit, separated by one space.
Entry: 0.55 mA
